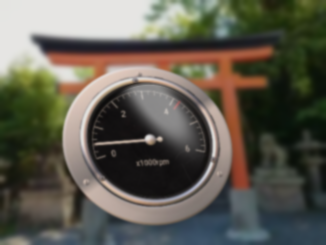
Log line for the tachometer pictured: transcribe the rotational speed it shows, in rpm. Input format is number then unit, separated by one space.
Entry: 400 rpm
